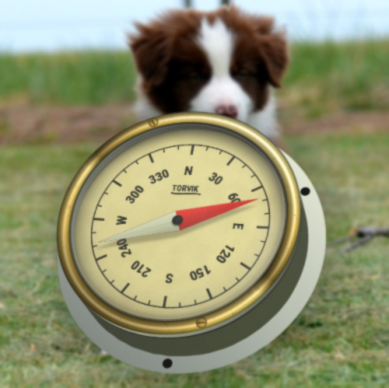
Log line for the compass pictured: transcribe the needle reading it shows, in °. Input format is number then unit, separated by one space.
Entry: 70 °
